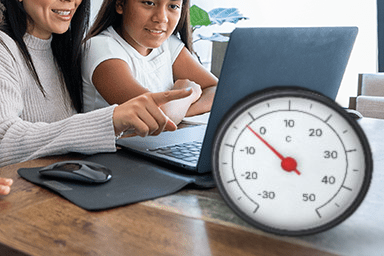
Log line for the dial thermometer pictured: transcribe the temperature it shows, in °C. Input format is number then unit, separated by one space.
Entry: -2.5 °C
